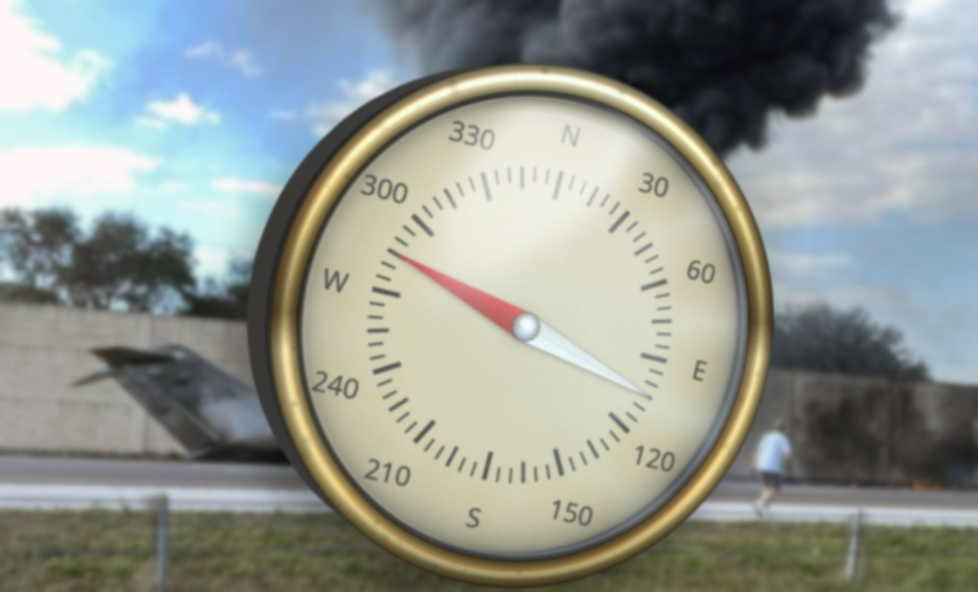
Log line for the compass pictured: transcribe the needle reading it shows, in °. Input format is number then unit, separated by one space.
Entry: 285 °
